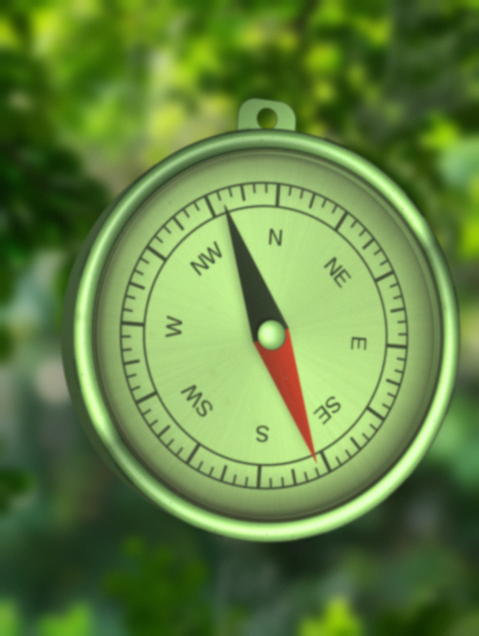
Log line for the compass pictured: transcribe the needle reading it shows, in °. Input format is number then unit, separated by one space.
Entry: 155 °
